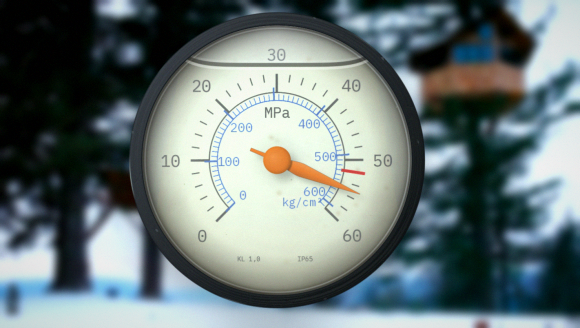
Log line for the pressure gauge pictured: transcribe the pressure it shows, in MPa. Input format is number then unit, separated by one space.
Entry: 55 MPa
